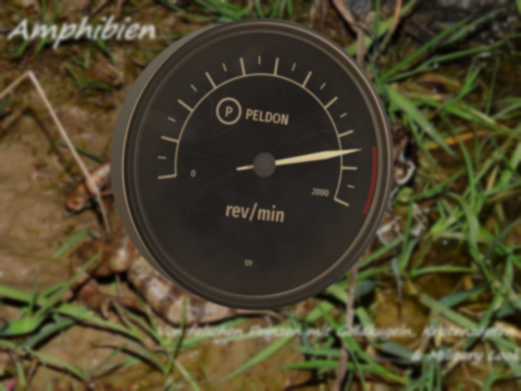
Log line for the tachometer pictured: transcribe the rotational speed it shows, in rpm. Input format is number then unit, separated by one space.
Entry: 1700 rpm
